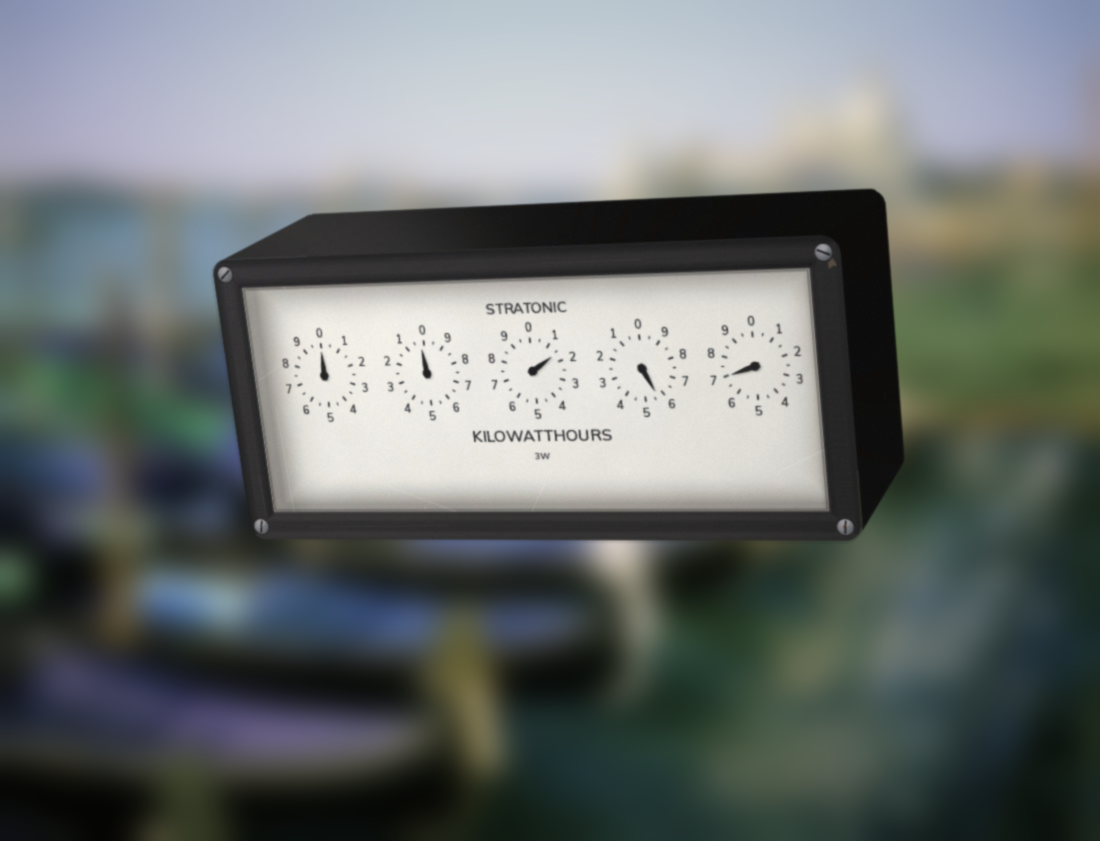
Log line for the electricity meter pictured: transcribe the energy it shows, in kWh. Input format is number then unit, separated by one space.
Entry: 157 kWh
